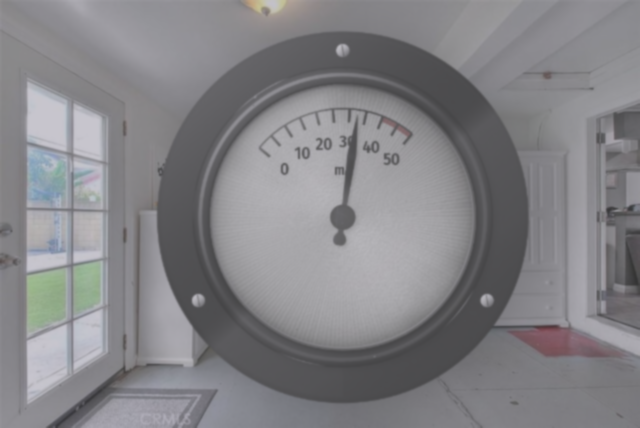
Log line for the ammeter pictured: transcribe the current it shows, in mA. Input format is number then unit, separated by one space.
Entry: 32.5 mA
